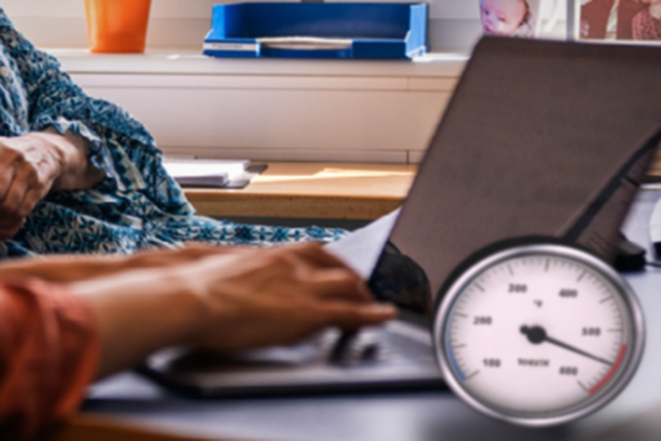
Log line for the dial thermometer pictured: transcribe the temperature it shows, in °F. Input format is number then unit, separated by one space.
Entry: 550 °F
